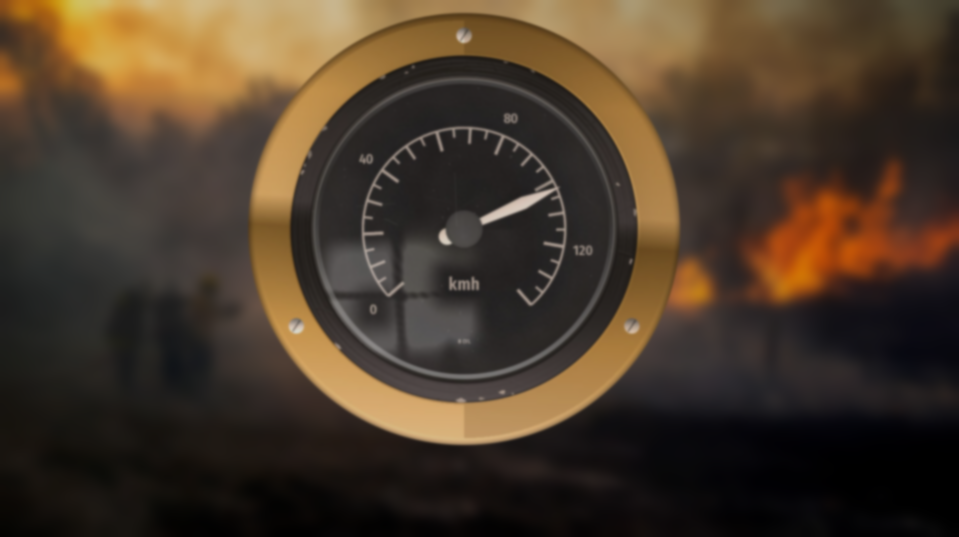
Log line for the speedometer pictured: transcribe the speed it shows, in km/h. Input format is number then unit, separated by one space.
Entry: 102.5 km/h
